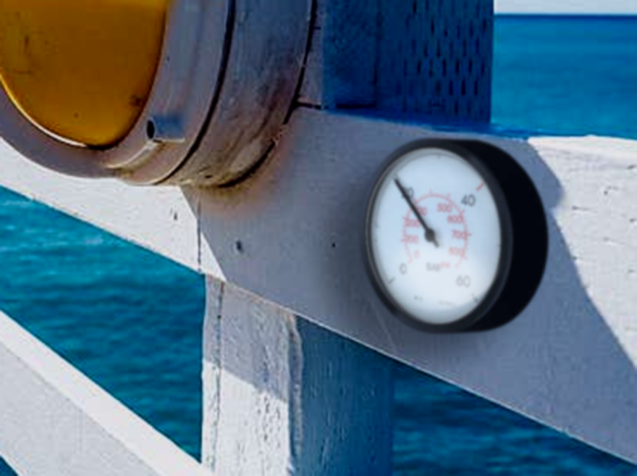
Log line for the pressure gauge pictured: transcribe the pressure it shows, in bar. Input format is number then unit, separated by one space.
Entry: 20 bar
